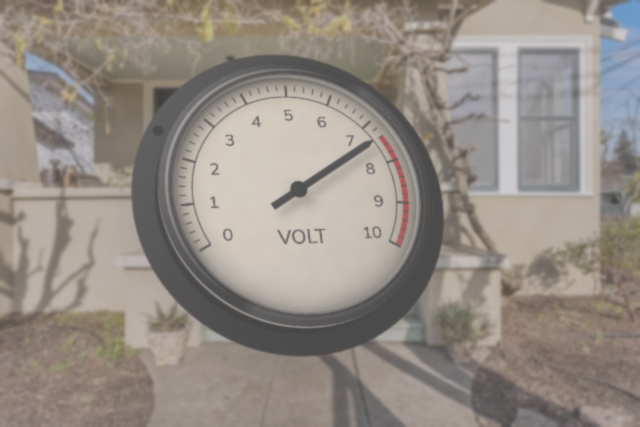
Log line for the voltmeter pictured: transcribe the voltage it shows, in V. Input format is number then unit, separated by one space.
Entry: 7.4 V
